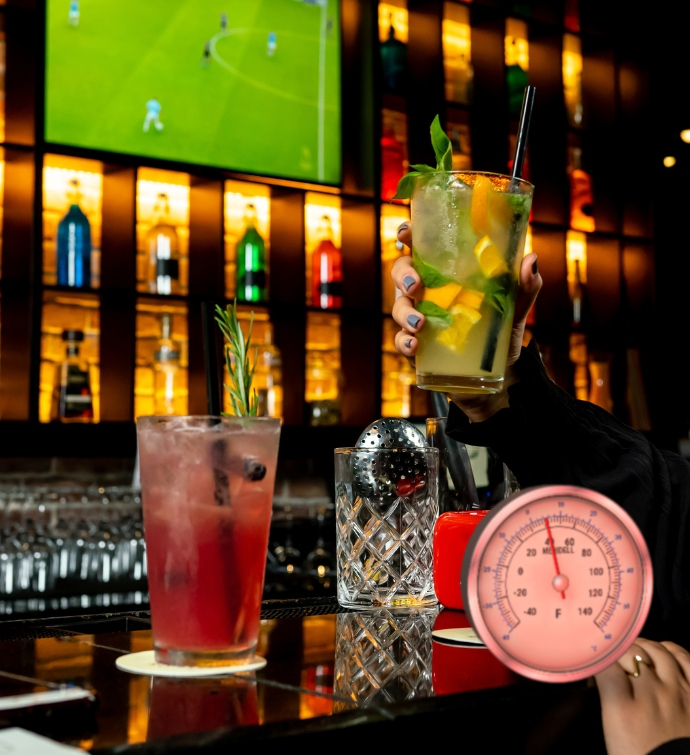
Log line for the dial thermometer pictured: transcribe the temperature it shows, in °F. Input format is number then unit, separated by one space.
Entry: 40 °F
